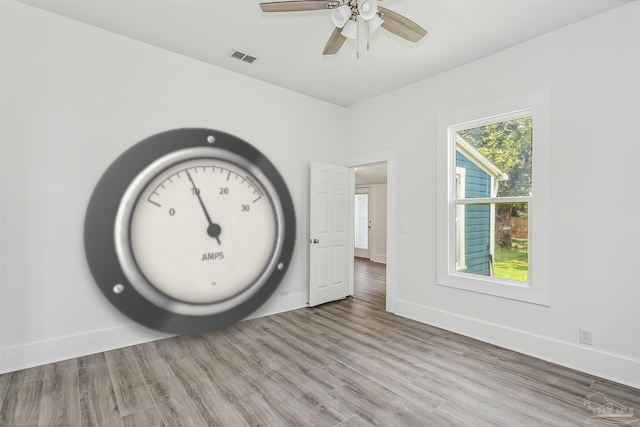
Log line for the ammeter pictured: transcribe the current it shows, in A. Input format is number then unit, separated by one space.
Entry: 10 A
